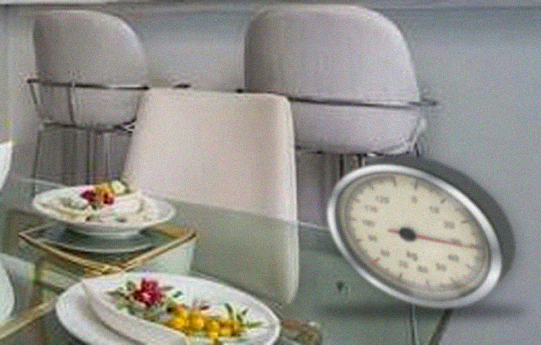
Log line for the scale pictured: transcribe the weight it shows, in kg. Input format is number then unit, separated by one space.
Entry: 30 kg
